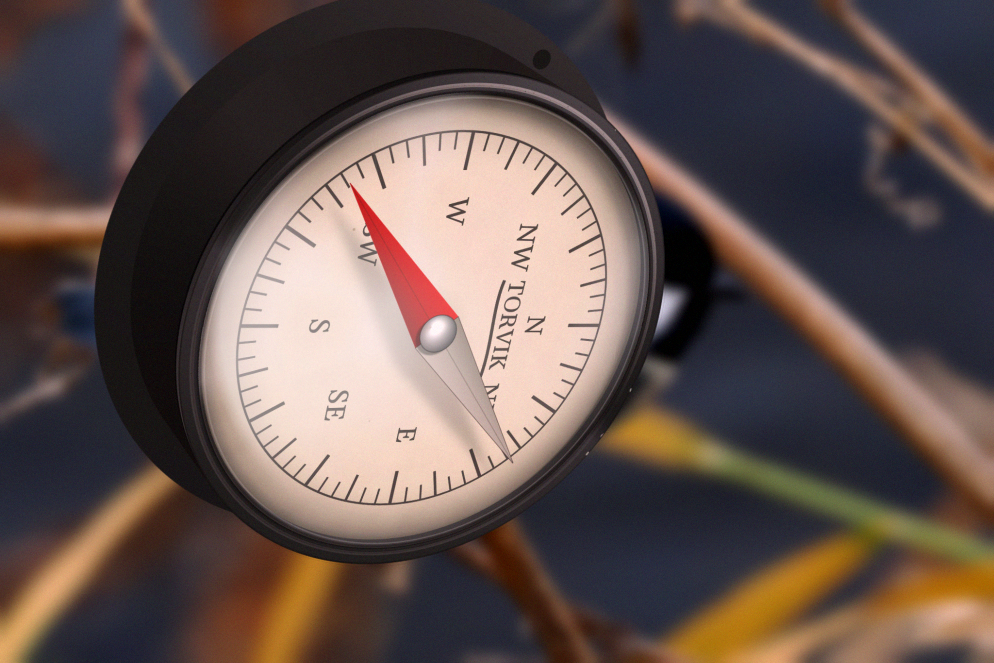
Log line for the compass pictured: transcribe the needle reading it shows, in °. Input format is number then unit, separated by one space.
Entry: 230 °
